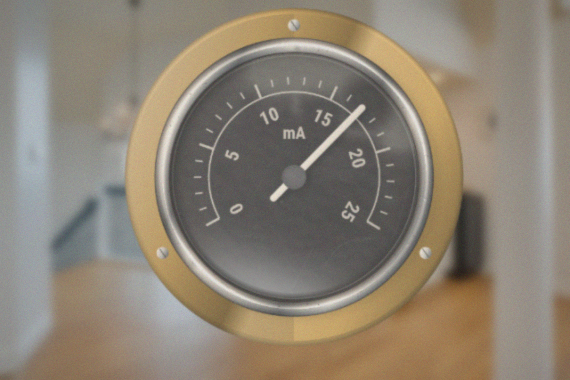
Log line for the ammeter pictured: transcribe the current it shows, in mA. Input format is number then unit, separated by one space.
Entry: 17 mA
